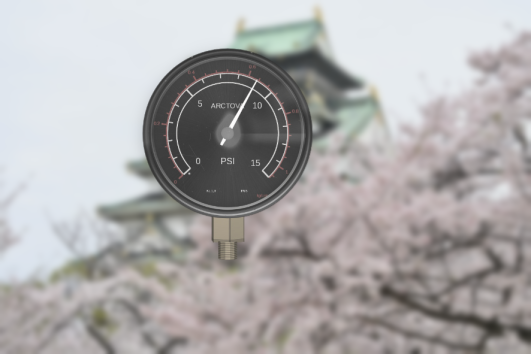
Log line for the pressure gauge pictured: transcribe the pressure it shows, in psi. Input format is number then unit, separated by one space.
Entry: 9 psi
